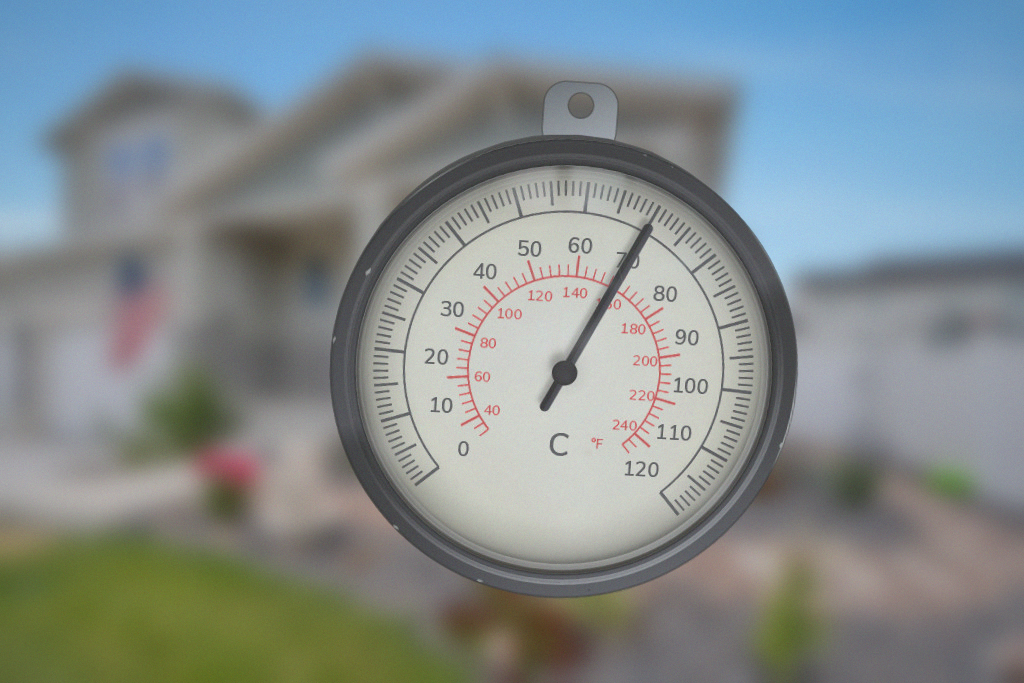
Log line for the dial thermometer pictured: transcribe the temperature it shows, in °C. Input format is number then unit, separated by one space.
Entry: 70 °C
